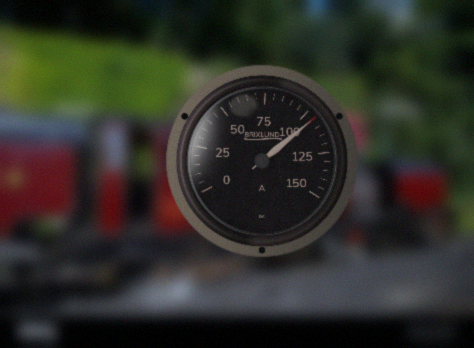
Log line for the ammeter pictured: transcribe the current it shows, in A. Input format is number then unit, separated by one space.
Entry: 105 A
